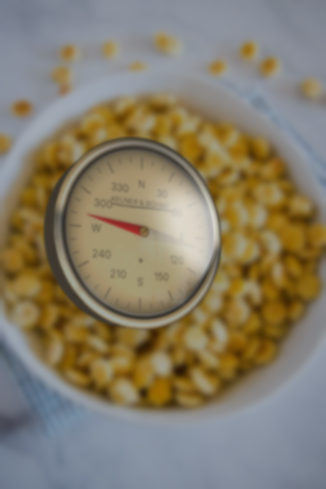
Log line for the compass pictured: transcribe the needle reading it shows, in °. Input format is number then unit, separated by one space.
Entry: 280 °
